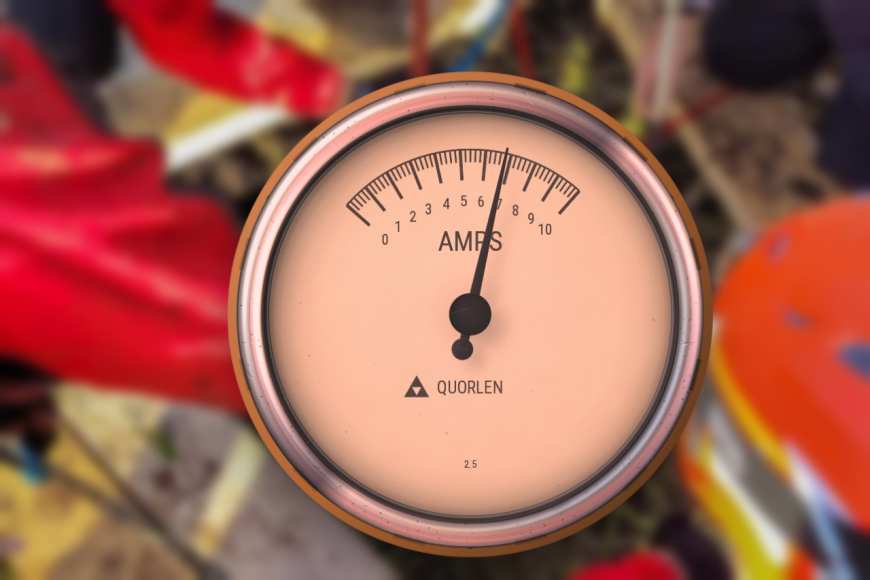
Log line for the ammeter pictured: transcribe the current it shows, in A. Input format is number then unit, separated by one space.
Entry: 6.8 A
